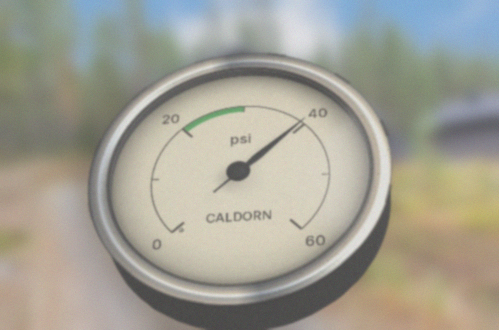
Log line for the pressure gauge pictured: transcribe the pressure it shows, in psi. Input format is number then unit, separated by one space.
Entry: 40 psi
